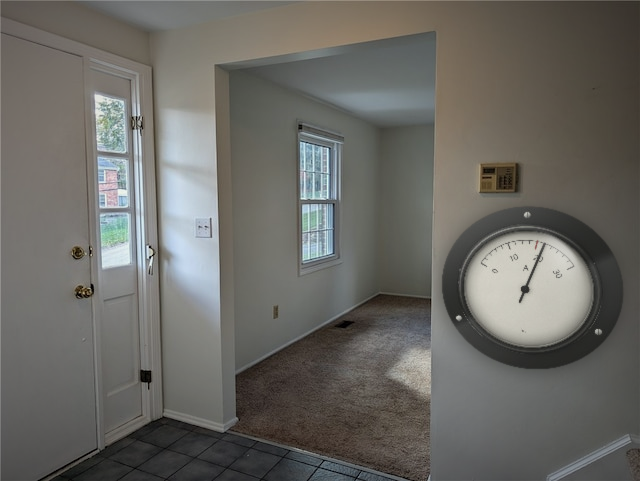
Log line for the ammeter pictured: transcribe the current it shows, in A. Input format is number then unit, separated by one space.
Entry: 20 A
